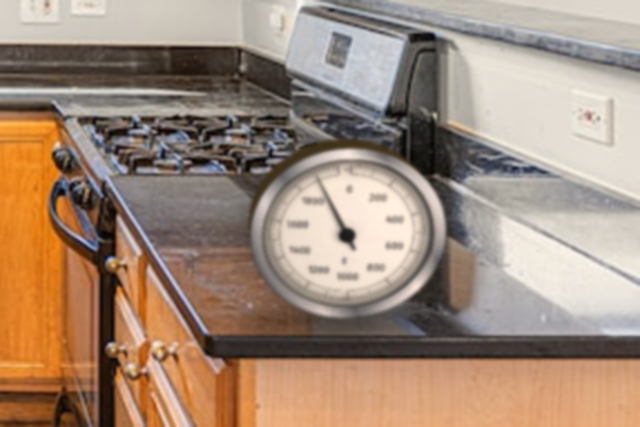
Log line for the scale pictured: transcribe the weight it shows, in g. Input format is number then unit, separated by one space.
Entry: 1900 g
